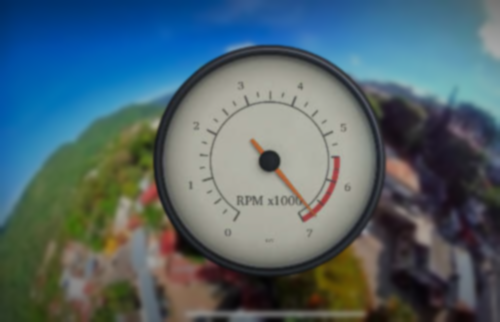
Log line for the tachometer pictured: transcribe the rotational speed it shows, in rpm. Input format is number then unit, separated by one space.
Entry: 6750 rpm
